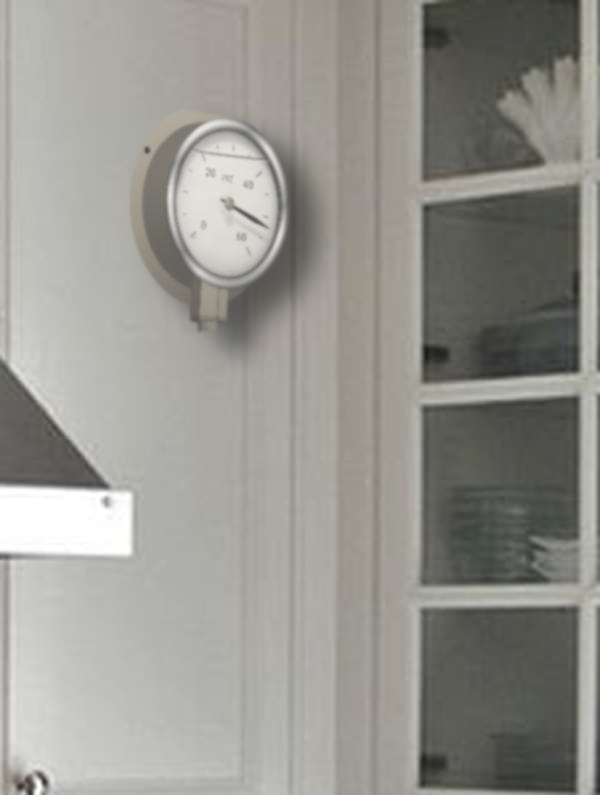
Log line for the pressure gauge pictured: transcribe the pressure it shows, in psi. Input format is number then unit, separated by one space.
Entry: 52.5 psi
